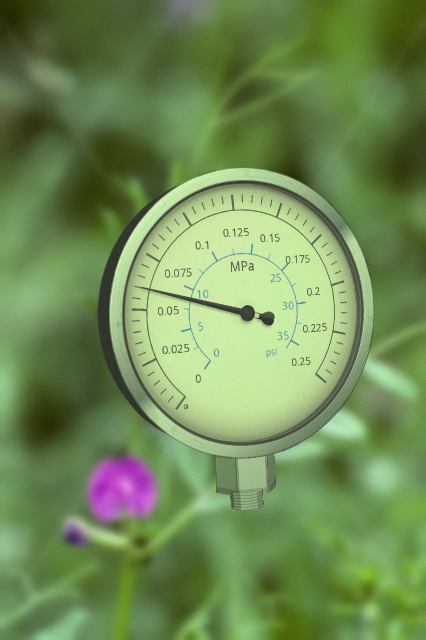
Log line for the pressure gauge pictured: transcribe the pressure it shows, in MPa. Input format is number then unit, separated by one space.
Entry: 0.06 MPa
